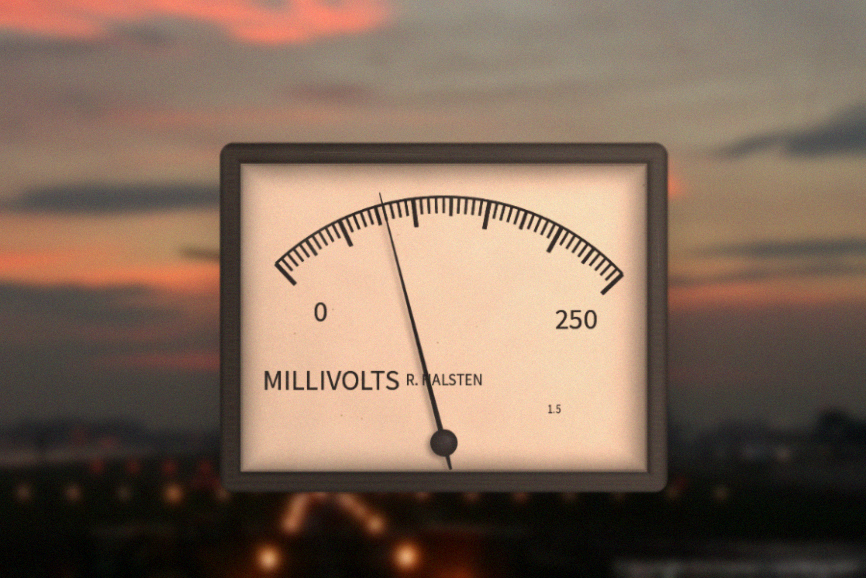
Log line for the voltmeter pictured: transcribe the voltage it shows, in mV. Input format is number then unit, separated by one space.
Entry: 80 mV
